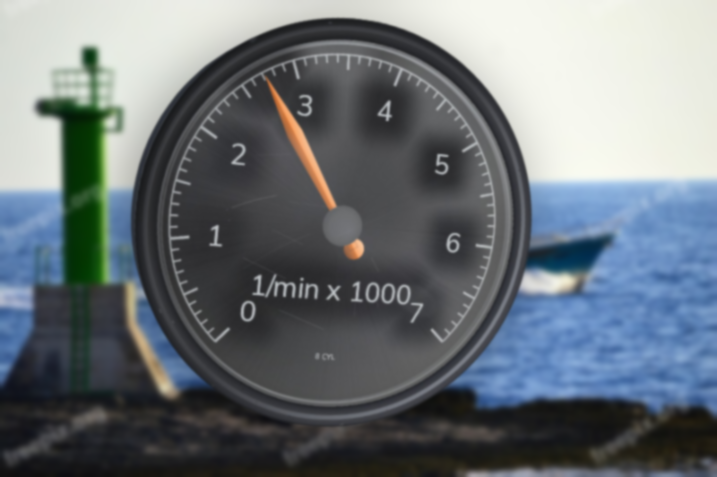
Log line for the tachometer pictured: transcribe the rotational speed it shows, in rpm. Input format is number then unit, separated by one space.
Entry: 2700 rpm
